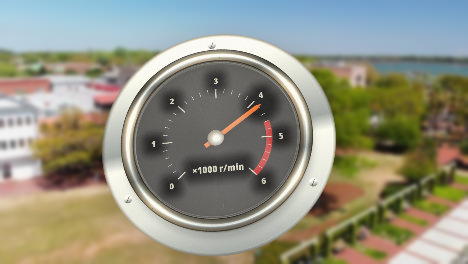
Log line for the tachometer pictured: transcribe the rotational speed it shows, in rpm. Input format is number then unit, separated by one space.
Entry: 4200 rpm
